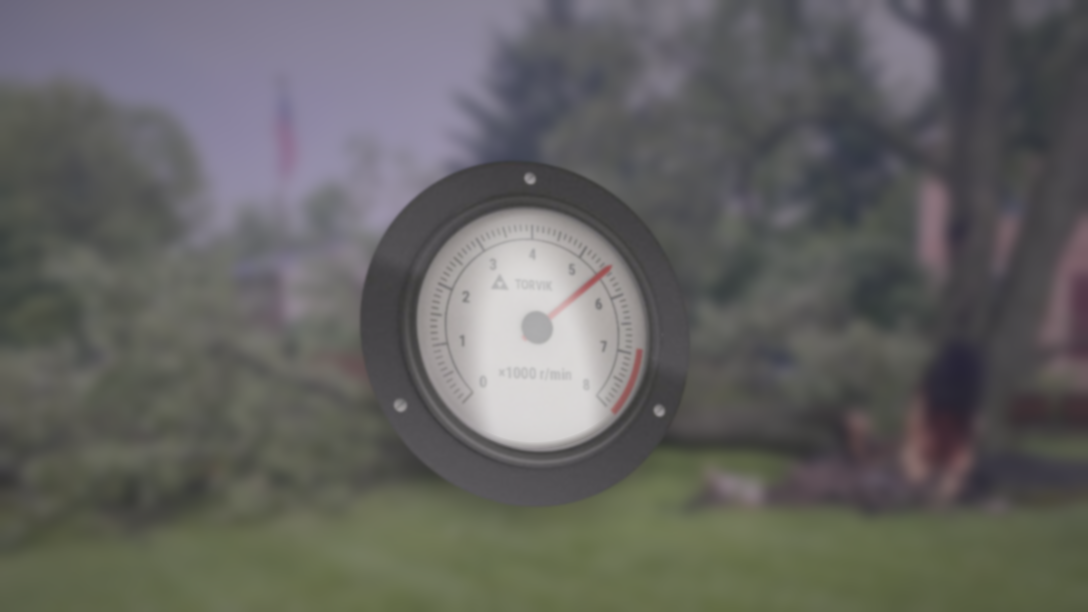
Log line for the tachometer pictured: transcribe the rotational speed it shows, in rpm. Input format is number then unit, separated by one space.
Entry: 5500 rpm
